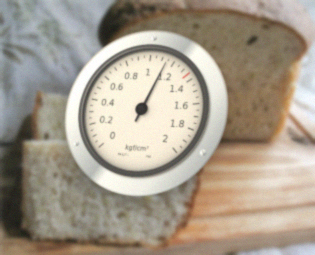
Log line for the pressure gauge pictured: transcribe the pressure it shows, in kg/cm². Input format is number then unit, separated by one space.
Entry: 1.15 kg/cm²
